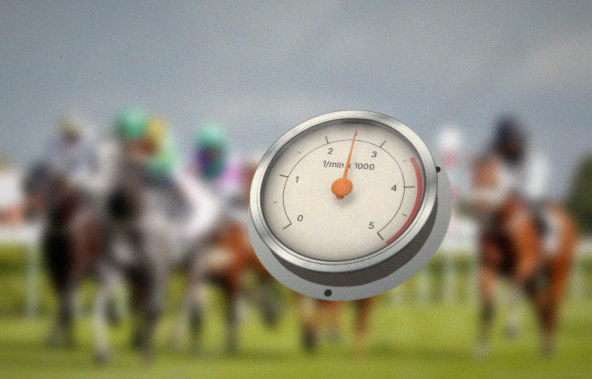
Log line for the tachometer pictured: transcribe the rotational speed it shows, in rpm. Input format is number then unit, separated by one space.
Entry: 2500 rpm
